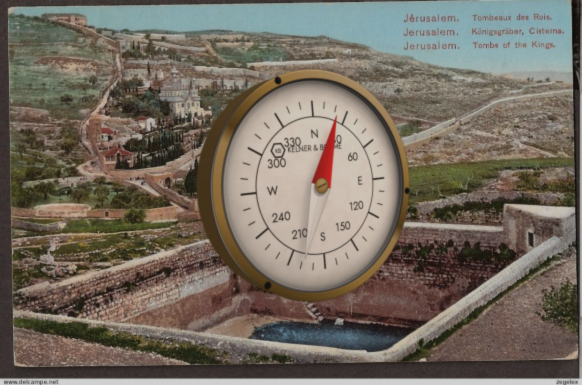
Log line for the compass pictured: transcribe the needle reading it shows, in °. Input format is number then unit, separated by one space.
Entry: 20 °
